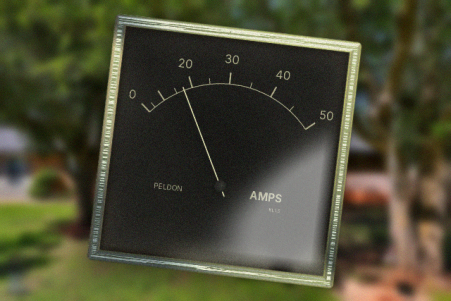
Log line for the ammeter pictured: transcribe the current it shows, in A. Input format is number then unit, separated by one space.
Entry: 17.5 A
